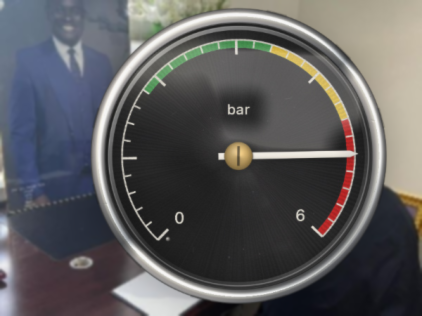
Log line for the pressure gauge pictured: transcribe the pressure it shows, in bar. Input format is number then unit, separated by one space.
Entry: 5 bar
